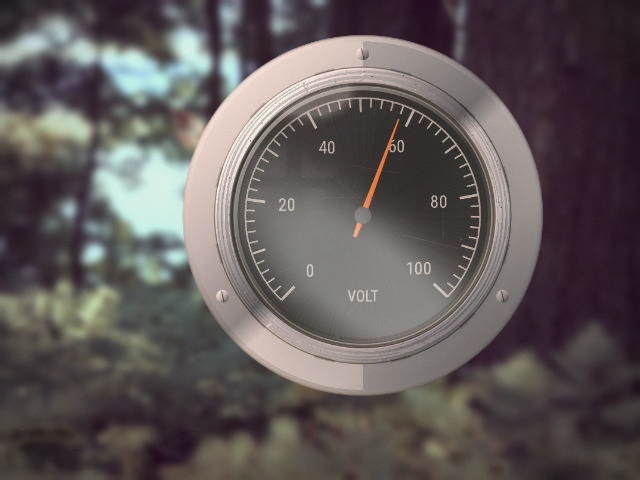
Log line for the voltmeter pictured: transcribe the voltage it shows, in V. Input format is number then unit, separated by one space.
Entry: 58 V
